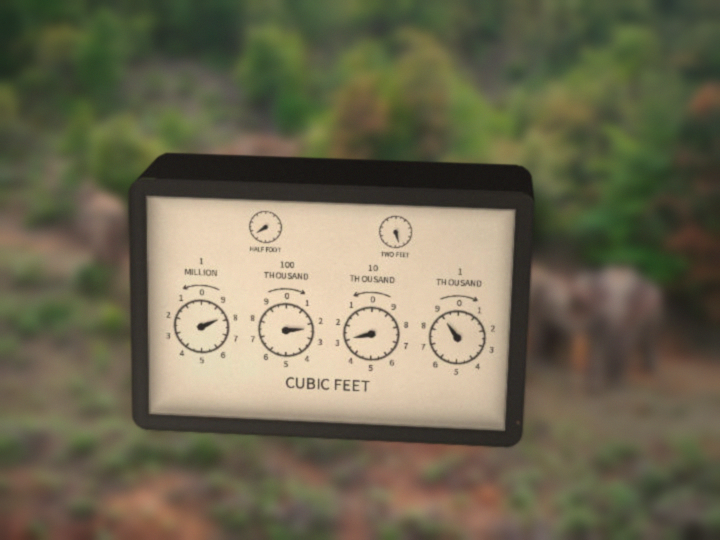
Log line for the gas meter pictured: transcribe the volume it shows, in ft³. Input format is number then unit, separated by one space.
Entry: 822900 ft³
